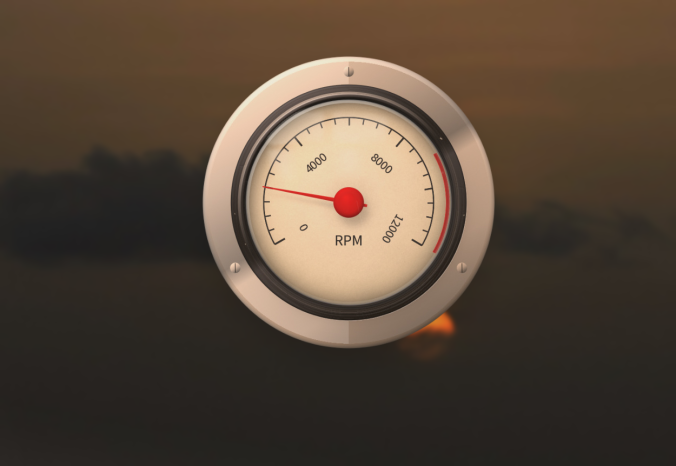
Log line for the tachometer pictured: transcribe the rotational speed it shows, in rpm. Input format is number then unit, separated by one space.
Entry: 2000 rpm
